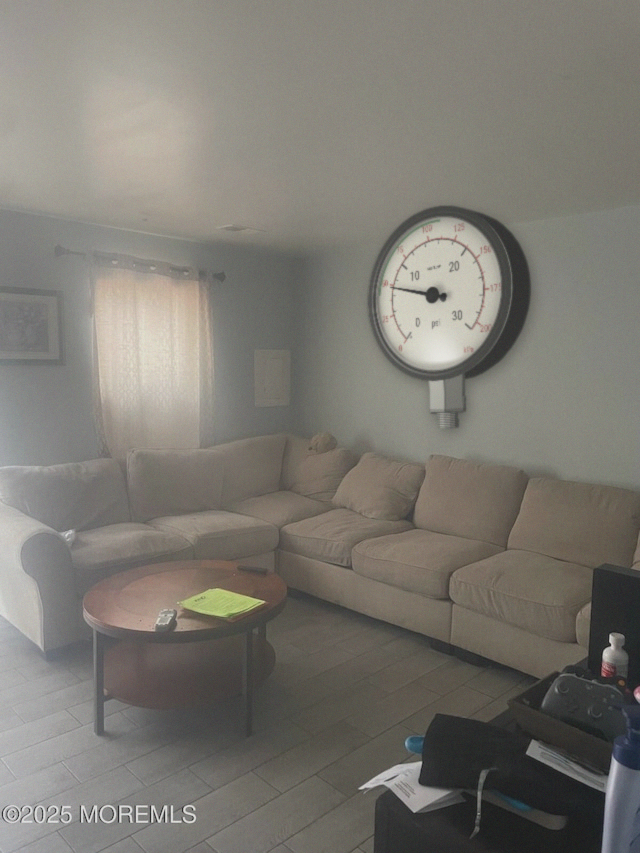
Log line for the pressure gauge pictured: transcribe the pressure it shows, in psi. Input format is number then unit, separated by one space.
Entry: 7 psi
